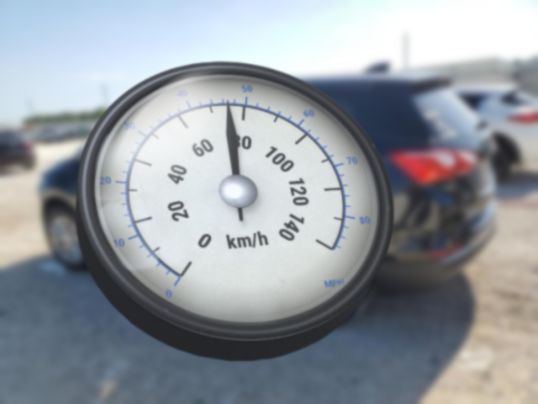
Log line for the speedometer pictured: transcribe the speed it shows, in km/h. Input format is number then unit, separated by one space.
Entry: 75 km/h
